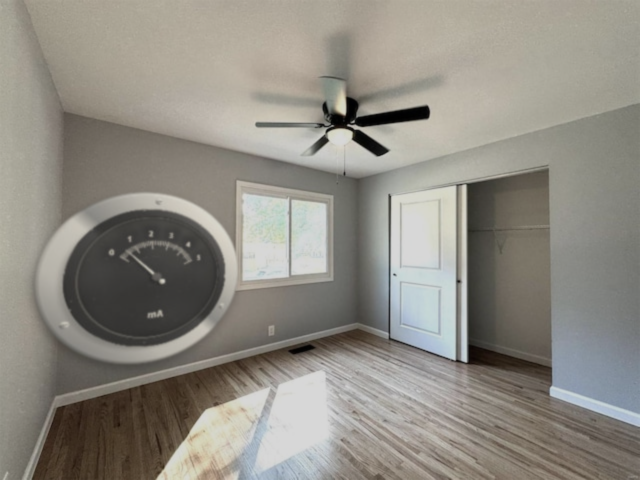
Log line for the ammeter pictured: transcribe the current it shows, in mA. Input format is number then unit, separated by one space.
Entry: 0.5 mA
